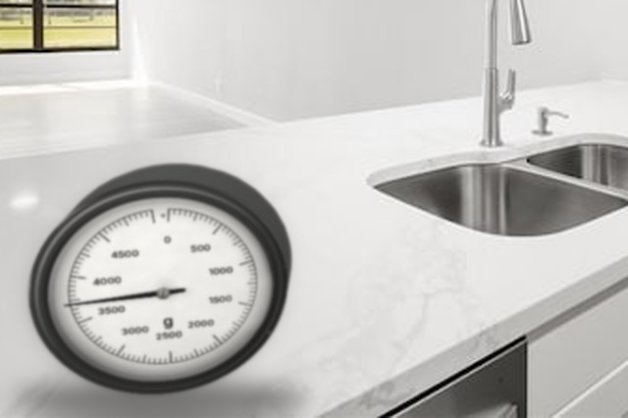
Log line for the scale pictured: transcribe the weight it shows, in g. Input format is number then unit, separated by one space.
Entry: 3750 g
